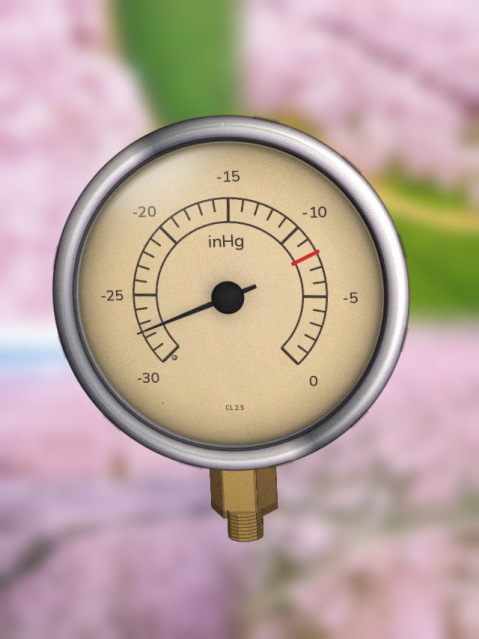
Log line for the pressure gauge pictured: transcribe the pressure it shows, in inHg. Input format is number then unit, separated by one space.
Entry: -27.5 inHg
